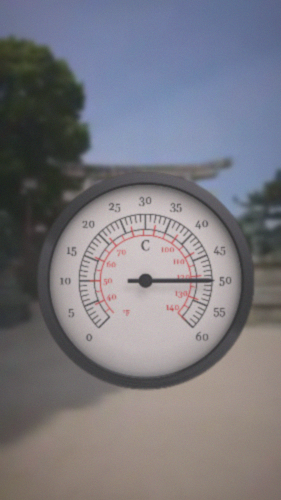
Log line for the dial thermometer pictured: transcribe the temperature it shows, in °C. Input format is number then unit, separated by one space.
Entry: 50 °C
